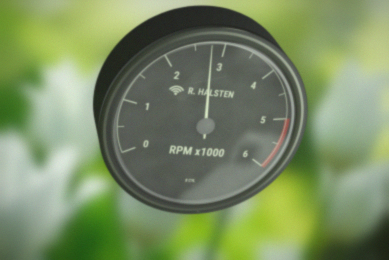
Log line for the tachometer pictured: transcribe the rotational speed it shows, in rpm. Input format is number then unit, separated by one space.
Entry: 2750 rpm
